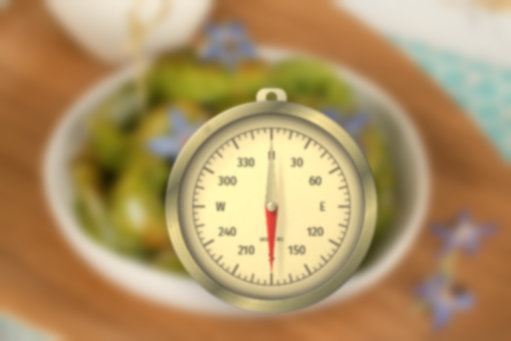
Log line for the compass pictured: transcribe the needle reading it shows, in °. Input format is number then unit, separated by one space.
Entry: 180 °
